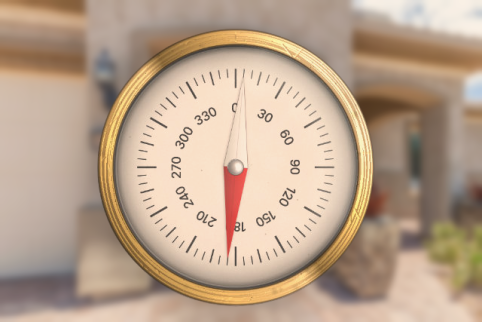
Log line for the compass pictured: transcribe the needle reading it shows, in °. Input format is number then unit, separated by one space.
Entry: 185 °
